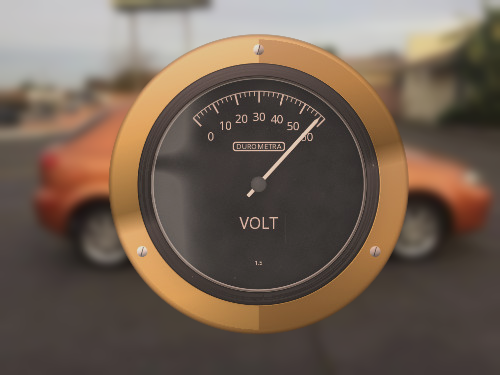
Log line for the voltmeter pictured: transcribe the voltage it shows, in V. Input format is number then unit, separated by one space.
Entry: 58 V
